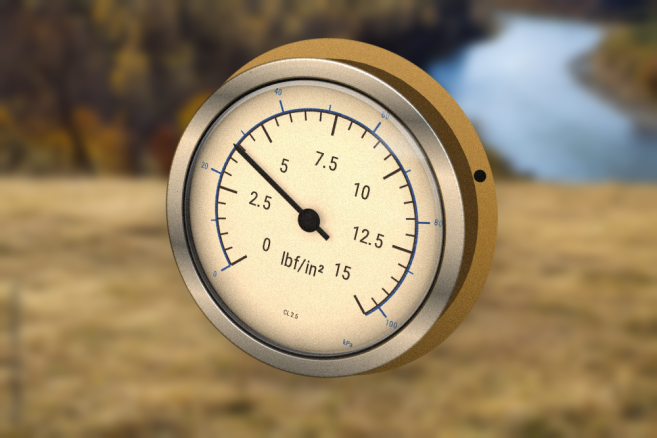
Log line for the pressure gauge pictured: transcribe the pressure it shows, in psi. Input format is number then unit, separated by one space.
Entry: 4 psi
